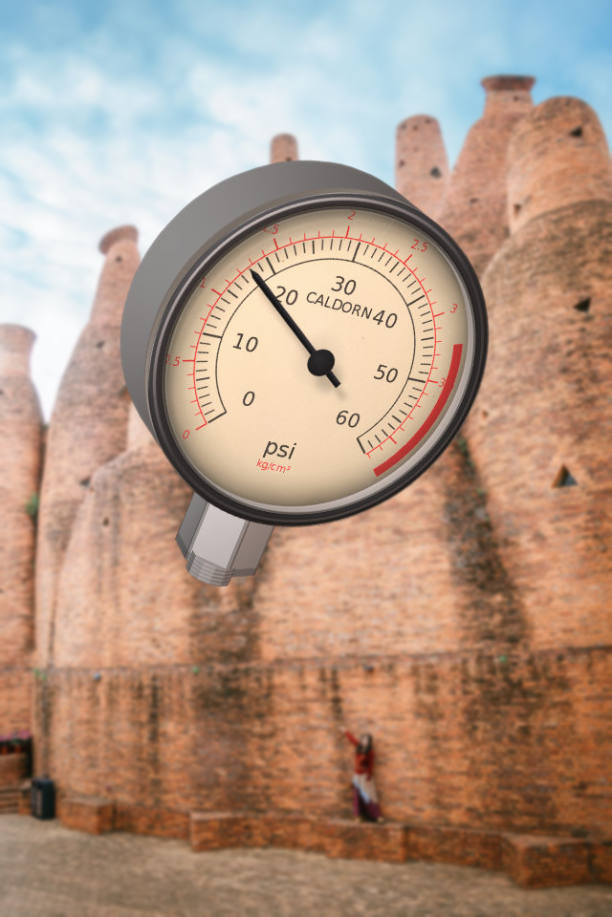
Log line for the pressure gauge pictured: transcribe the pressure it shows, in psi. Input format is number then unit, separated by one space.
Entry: 18 psi
